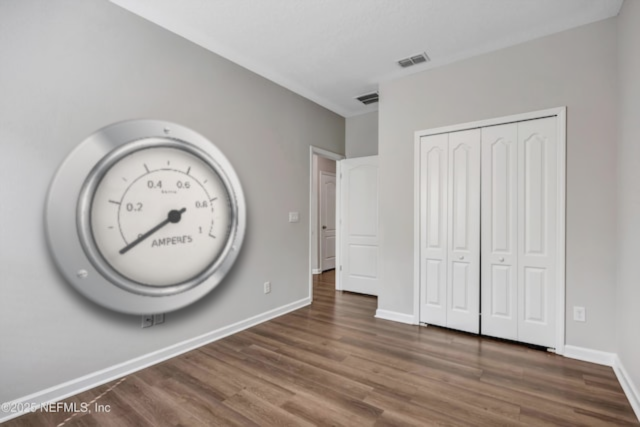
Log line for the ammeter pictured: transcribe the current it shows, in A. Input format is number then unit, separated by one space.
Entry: 0 A
